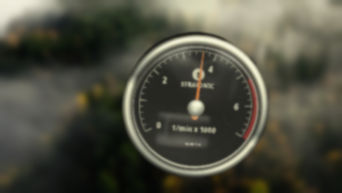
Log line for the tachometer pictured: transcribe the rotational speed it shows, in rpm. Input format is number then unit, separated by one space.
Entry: 3600 rpm
